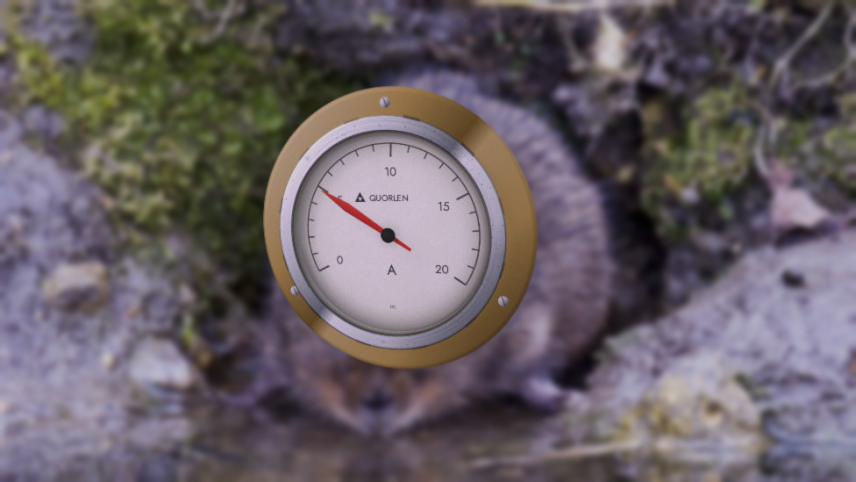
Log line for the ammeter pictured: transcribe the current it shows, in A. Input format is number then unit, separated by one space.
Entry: 5 A
